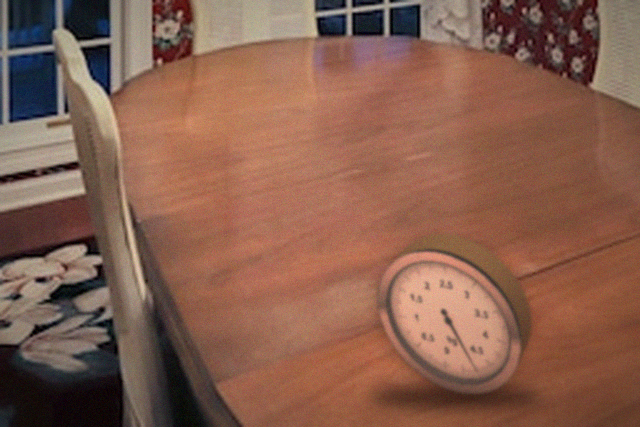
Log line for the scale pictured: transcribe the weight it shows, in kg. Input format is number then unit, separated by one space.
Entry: 4.75 kg
